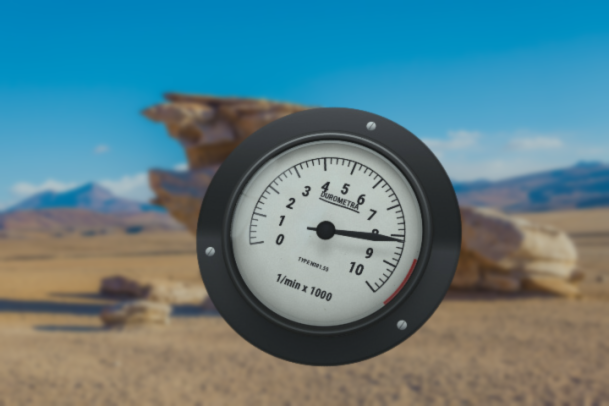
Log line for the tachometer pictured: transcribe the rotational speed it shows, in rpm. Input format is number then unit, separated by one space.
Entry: 8200 rpm
